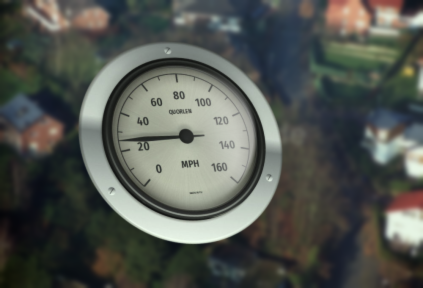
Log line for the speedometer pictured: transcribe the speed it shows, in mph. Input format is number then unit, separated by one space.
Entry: 25 mph
